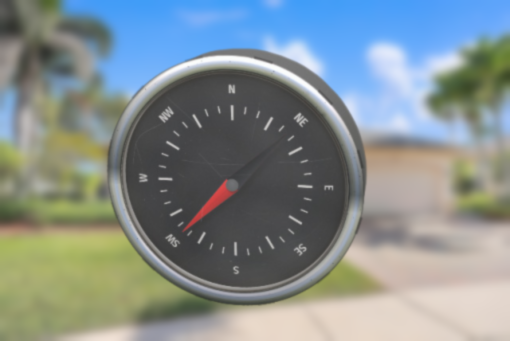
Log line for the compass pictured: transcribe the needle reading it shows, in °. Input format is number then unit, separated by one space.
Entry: 225 °
